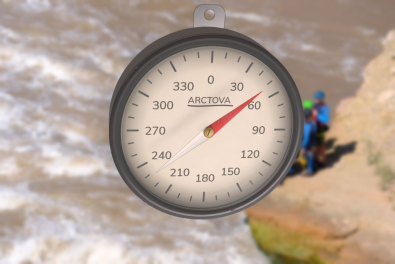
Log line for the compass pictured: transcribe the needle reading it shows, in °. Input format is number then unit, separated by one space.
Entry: 50 °
